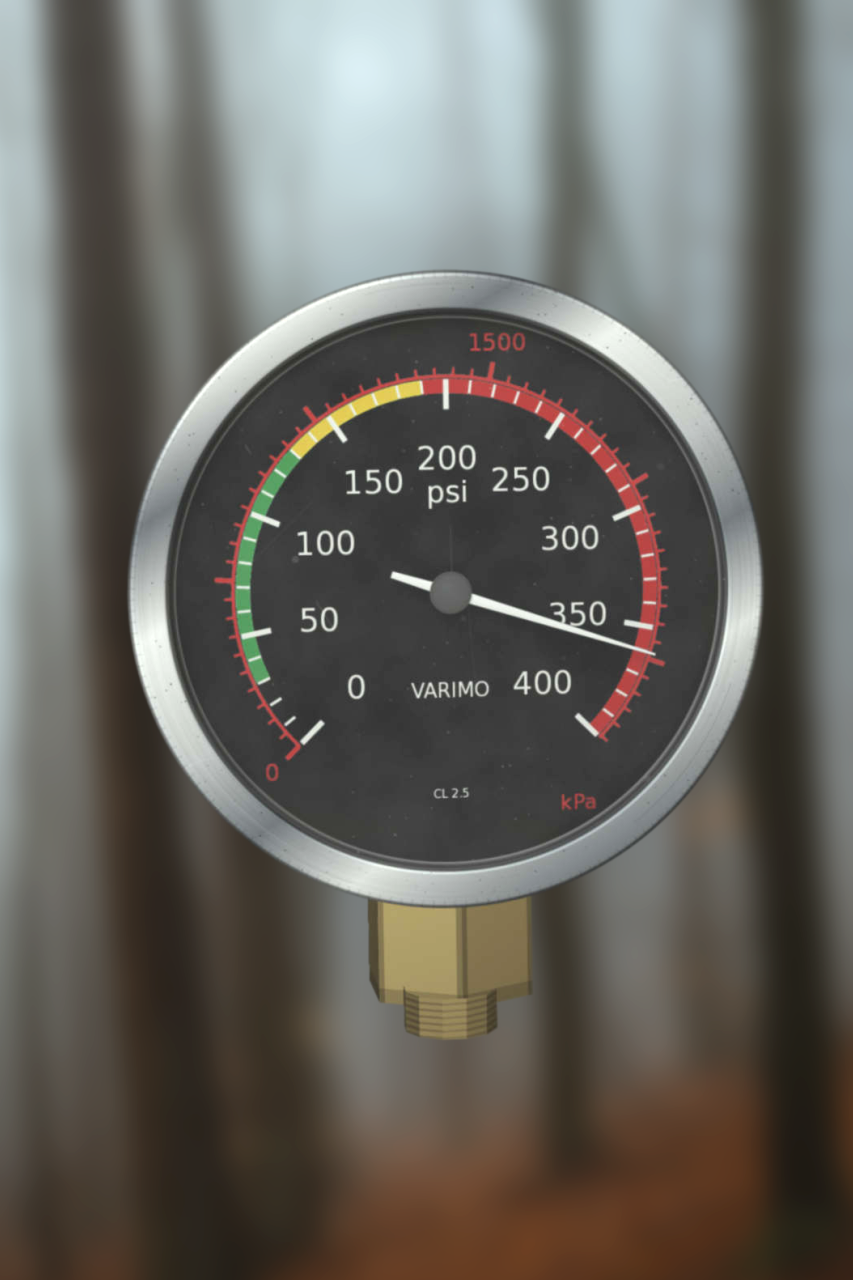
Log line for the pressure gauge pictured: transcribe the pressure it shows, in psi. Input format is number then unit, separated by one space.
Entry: 360 psi
